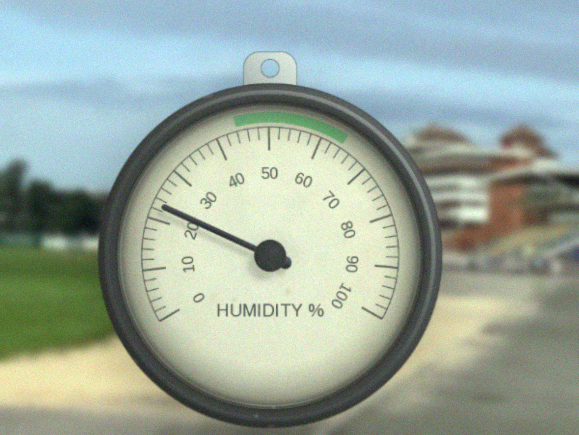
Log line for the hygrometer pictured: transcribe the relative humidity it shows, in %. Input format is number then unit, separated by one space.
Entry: 23 %
